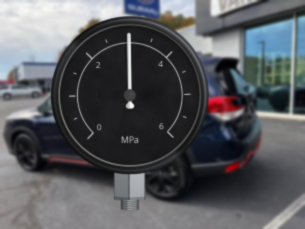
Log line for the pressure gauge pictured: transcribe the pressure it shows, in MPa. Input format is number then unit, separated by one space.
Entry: 3 MPa
